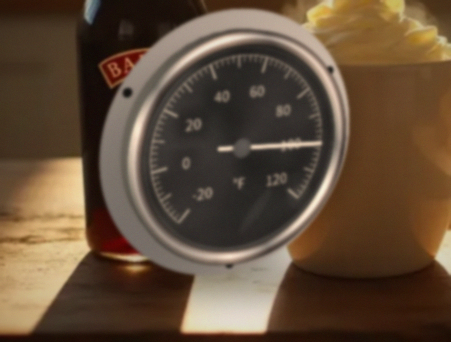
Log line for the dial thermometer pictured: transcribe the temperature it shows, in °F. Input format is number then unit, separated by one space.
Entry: 100 °F
